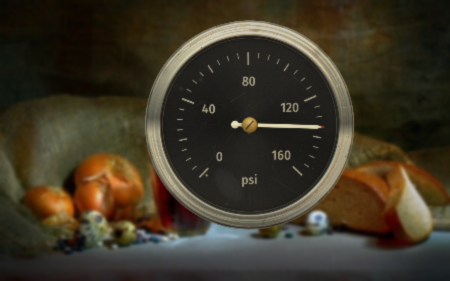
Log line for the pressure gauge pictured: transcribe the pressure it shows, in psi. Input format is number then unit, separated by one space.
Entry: 135 psi
